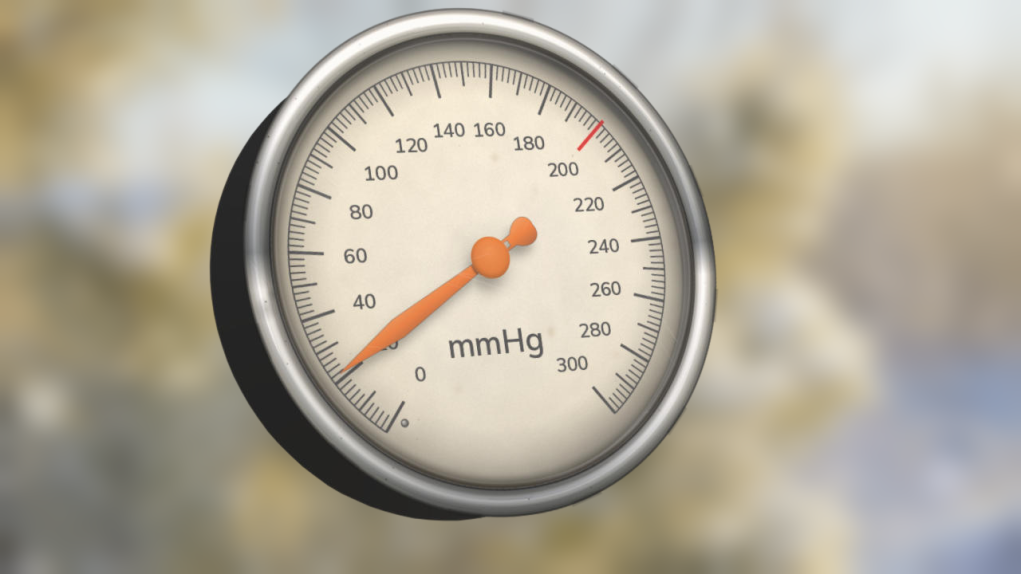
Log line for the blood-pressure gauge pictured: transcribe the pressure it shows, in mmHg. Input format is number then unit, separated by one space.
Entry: 22 mmHg
